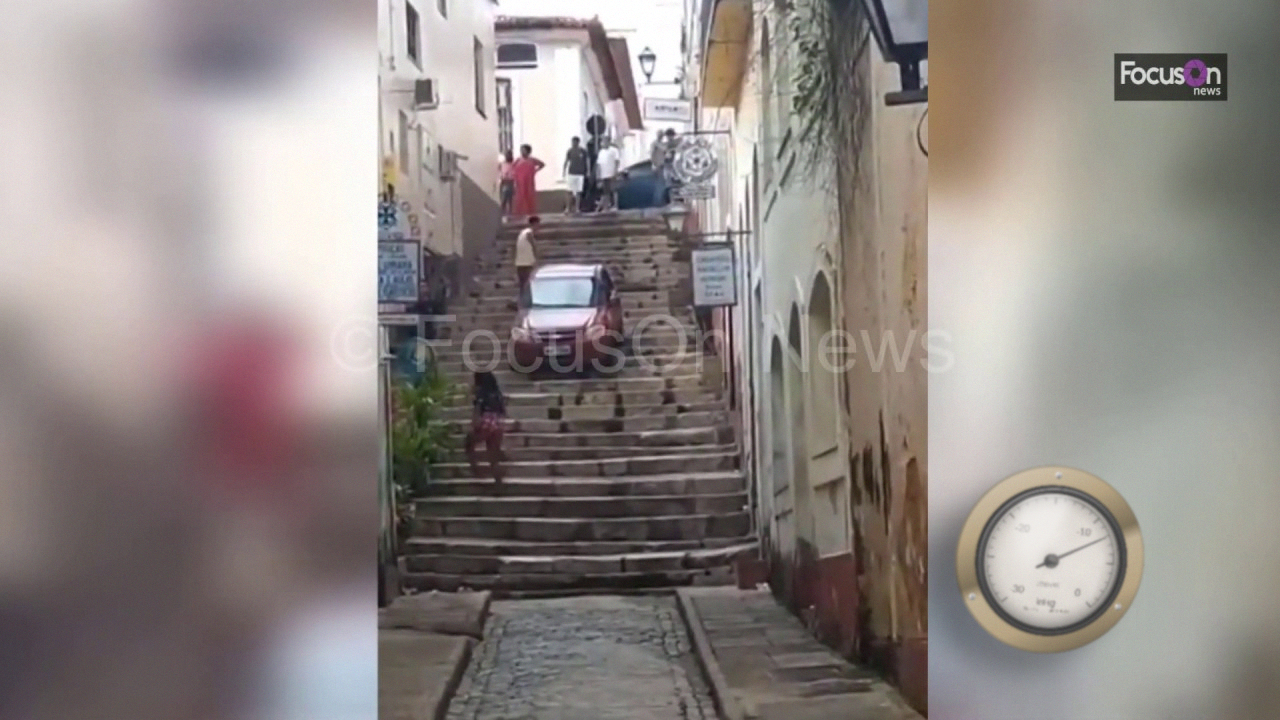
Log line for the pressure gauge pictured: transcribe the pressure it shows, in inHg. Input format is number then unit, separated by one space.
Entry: -8 inHg
